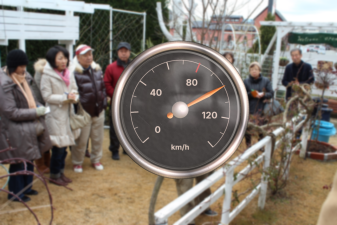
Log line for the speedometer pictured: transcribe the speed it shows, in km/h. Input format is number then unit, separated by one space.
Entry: 100 km/h
